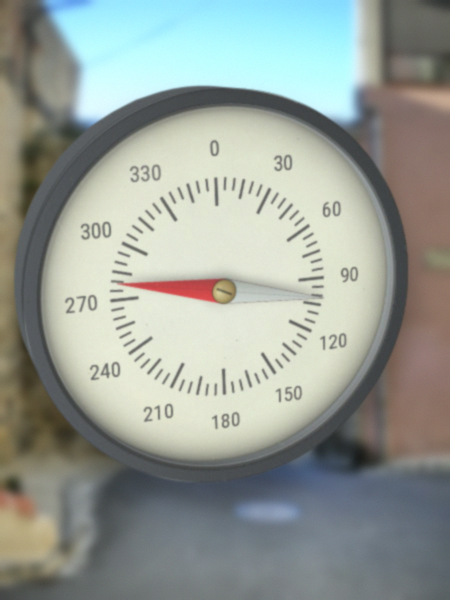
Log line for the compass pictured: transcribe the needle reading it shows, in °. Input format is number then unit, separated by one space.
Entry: 280 °
